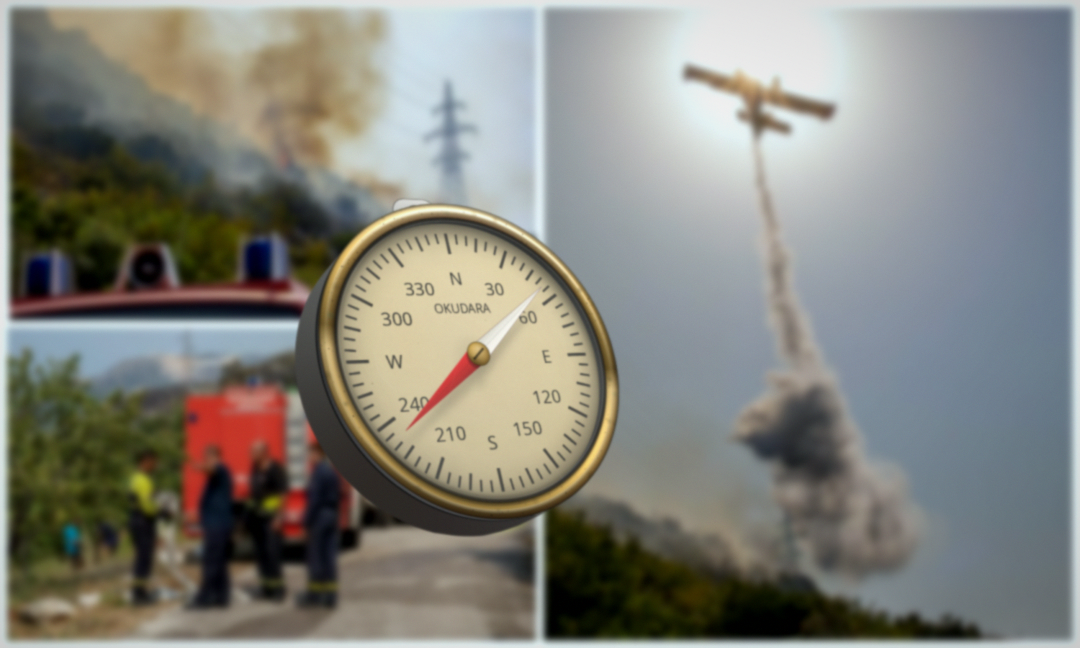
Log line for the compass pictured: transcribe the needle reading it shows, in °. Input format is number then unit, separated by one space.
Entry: 232.5 °
